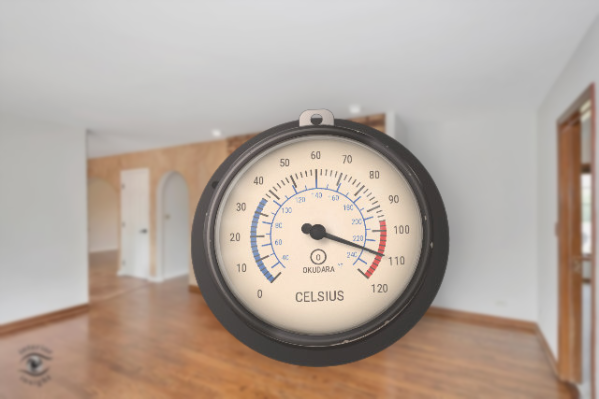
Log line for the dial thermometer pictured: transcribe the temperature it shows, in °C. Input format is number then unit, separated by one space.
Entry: 110 °C
